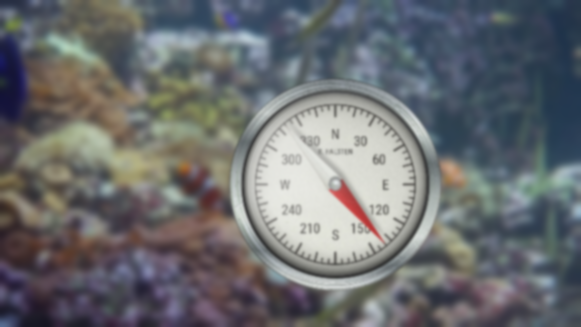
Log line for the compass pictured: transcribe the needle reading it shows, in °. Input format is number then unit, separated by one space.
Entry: 140 °
